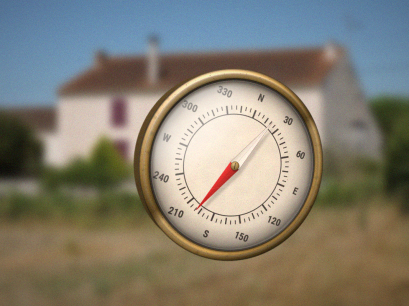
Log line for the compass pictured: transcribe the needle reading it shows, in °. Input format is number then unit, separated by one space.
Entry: 200 °
